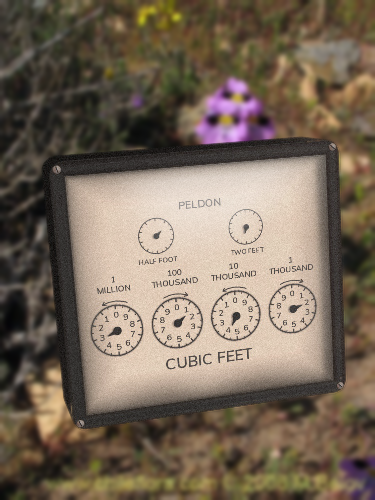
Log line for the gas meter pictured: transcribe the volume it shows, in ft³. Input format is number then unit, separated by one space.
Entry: 314200 ft³
